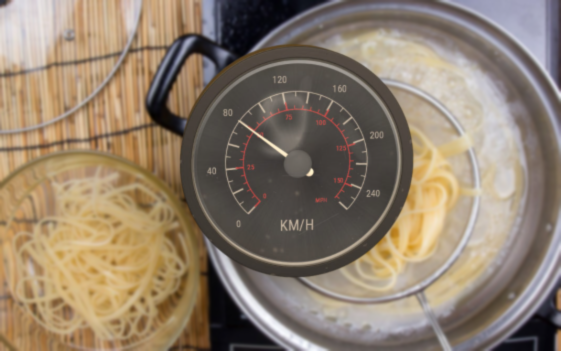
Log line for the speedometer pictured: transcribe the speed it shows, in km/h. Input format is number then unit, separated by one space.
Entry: 80 km/h
